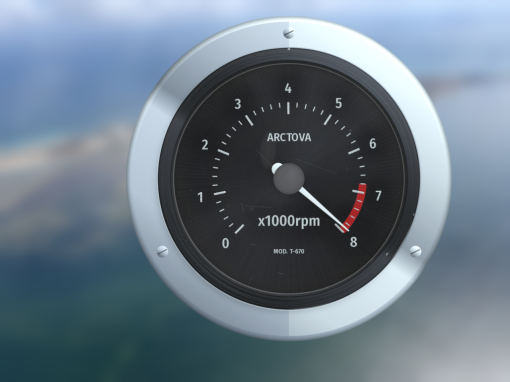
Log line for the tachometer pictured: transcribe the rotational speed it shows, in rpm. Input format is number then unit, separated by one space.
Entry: 7900 rpm
